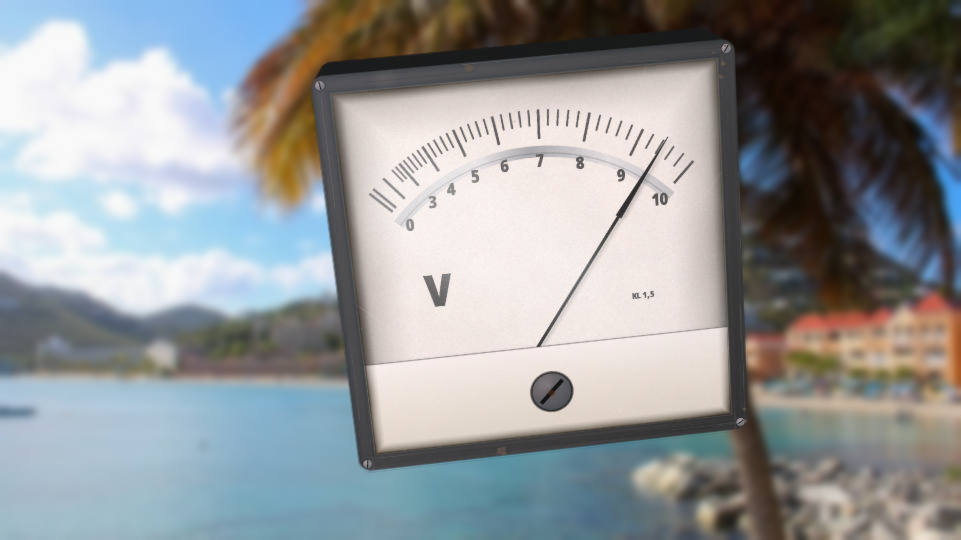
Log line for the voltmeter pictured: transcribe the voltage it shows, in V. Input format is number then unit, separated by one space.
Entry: 9.4 V
